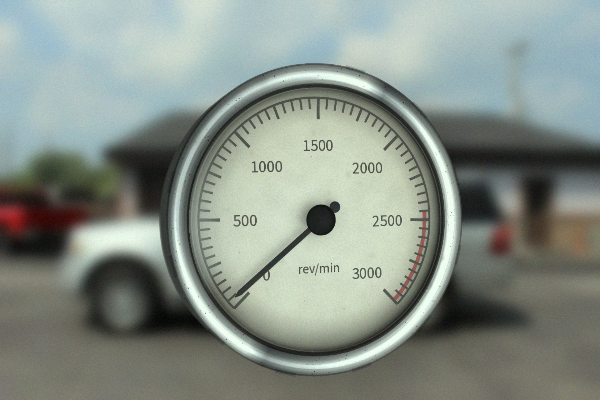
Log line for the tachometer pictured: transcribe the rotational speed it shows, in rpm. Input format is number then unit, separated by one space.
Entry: 50 rpm
